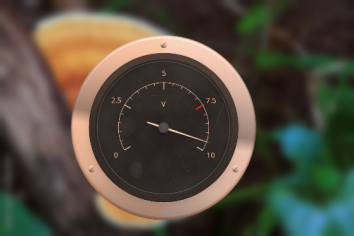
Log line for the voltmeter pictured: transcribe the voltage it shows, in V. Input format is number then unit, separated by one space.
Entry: 9.5 V
